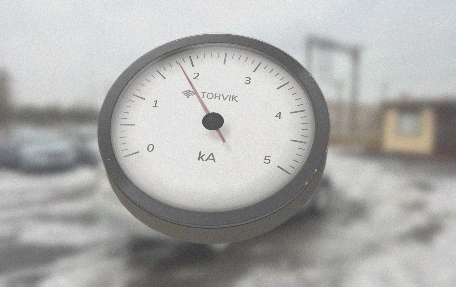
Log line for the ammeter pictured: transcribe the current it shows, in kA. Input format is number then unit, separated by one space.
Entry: 1.8 kA
